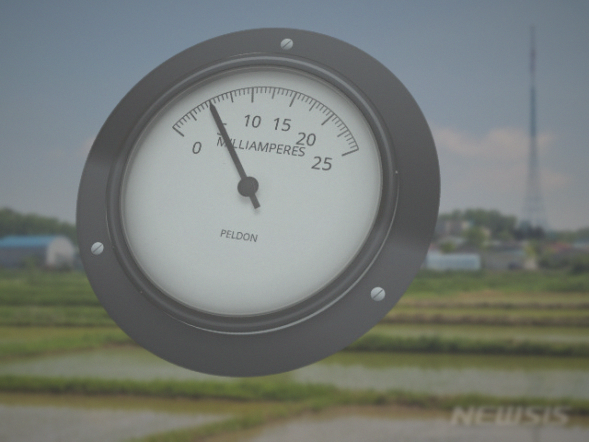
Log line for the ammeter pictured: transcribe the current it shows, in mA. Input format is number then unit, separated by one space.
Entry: 5 mA
